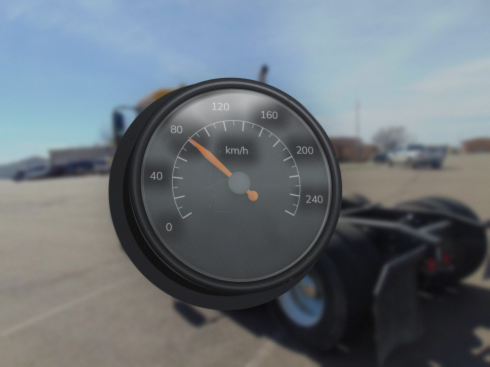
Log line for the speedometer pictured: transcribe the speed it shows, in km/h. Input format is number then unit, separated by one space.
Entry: 80 km/h
